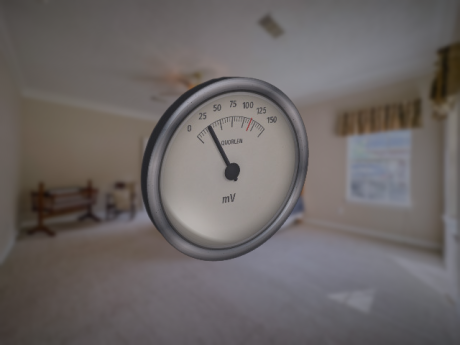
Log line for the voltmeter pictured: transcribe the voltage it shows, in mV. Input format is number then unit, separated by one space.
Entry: 25 mV
